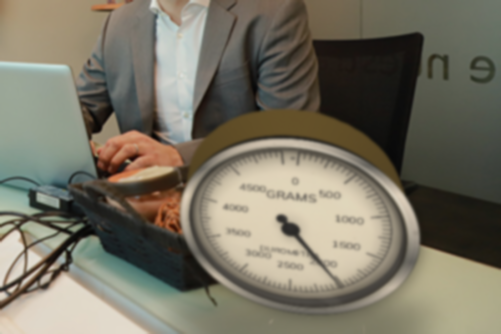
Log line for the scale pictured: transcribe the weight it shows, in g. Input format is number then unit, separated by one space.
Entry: 2000 g
